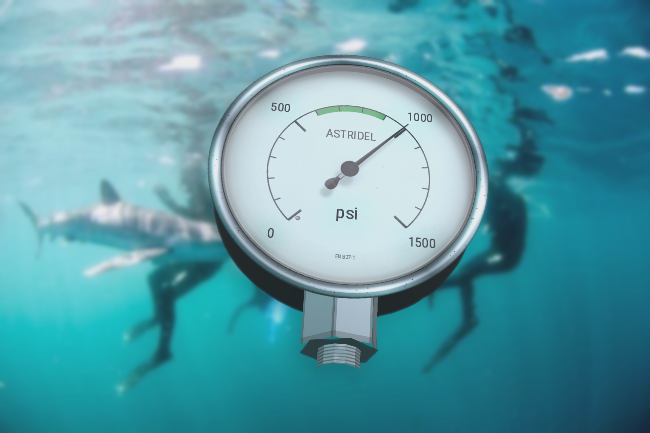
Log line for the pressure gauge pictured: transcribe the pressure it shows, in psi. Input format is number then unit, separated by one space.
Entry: 1000 psi
